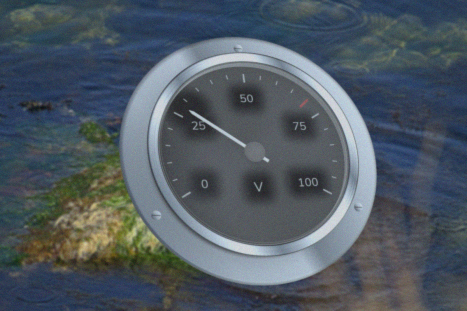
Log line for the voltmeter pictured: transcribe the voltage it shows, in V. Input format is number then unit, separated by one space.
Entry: 27.5 V
